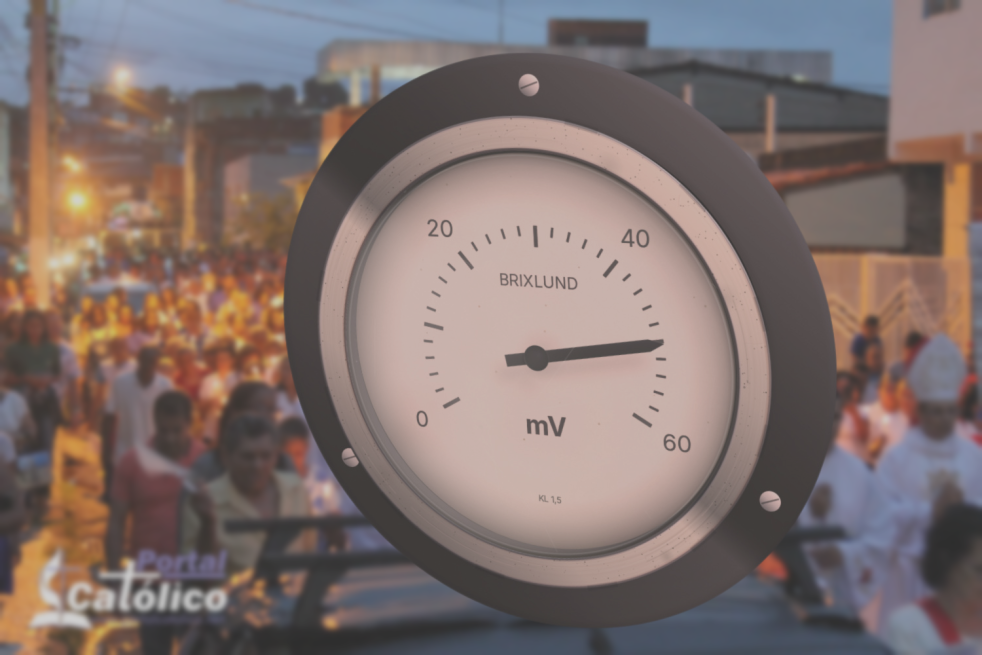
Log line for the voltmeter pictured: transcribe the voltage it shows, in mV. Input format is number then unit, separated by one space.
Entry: 50 mV
